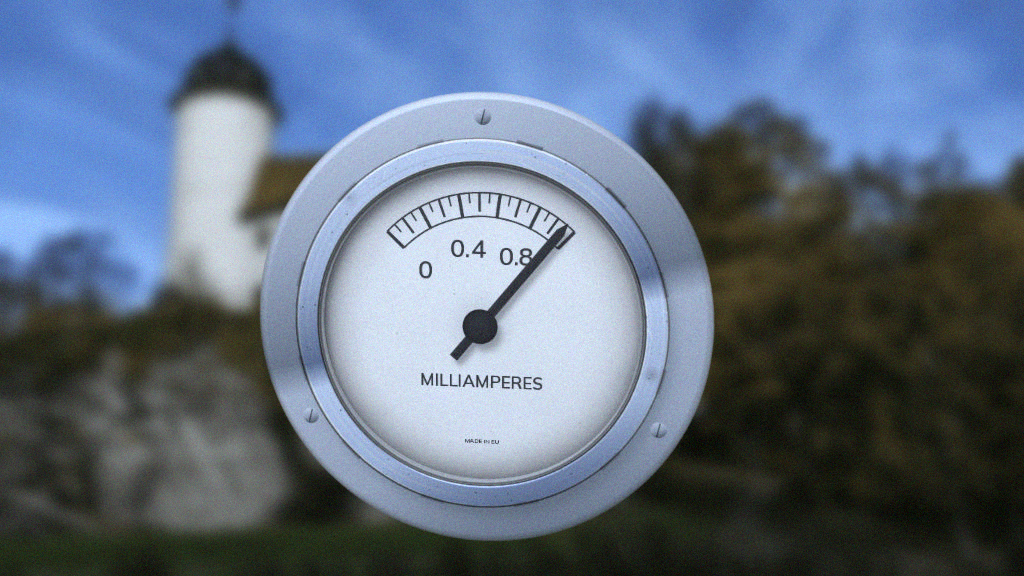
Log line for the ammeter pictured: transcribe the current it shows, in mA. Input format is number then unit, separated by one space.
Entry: 0.95 mA
